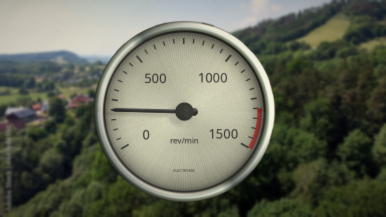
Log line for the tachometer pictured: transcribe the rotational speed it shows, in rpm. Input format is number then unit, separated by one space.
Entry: 200 rpm
